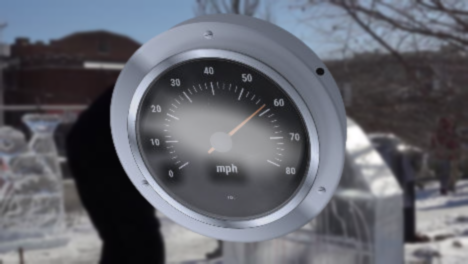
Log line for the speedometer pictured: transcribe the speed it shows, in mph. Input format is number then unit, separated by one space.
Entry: 58 mph
